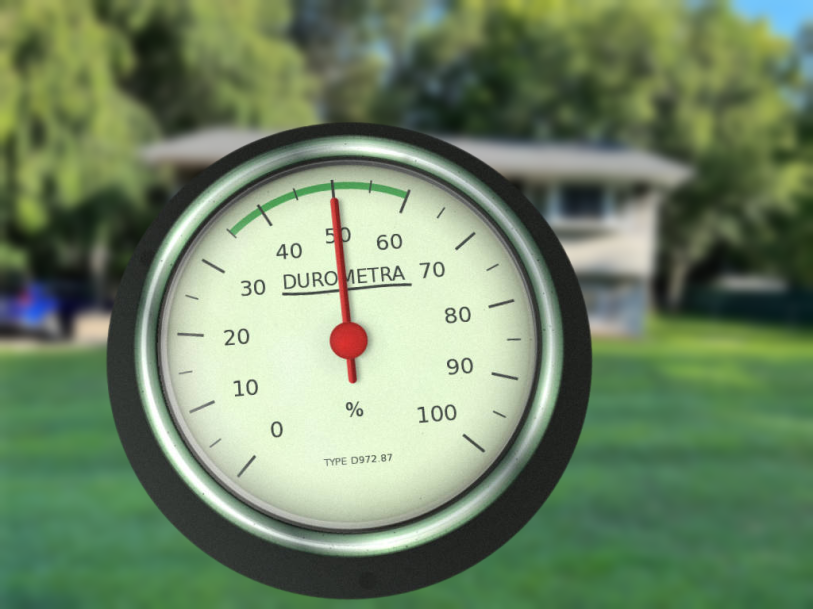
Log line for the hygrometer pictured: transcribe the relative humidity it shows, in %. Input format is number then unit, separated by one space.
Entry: 50 %
